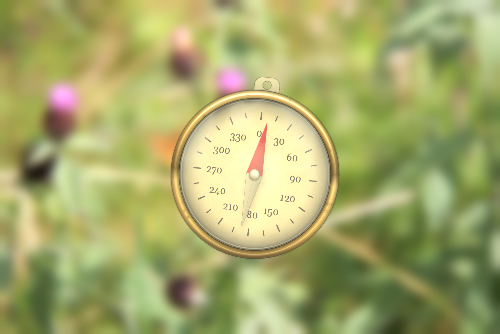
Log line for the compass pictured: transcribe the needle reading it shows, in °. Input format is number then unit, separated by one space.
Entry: 7.5 °
